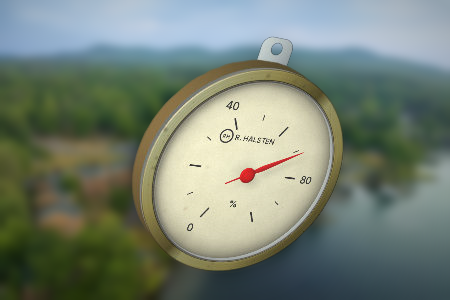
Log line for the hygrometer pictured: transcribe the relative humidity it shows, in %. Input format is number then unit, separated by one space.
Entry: 70 %
